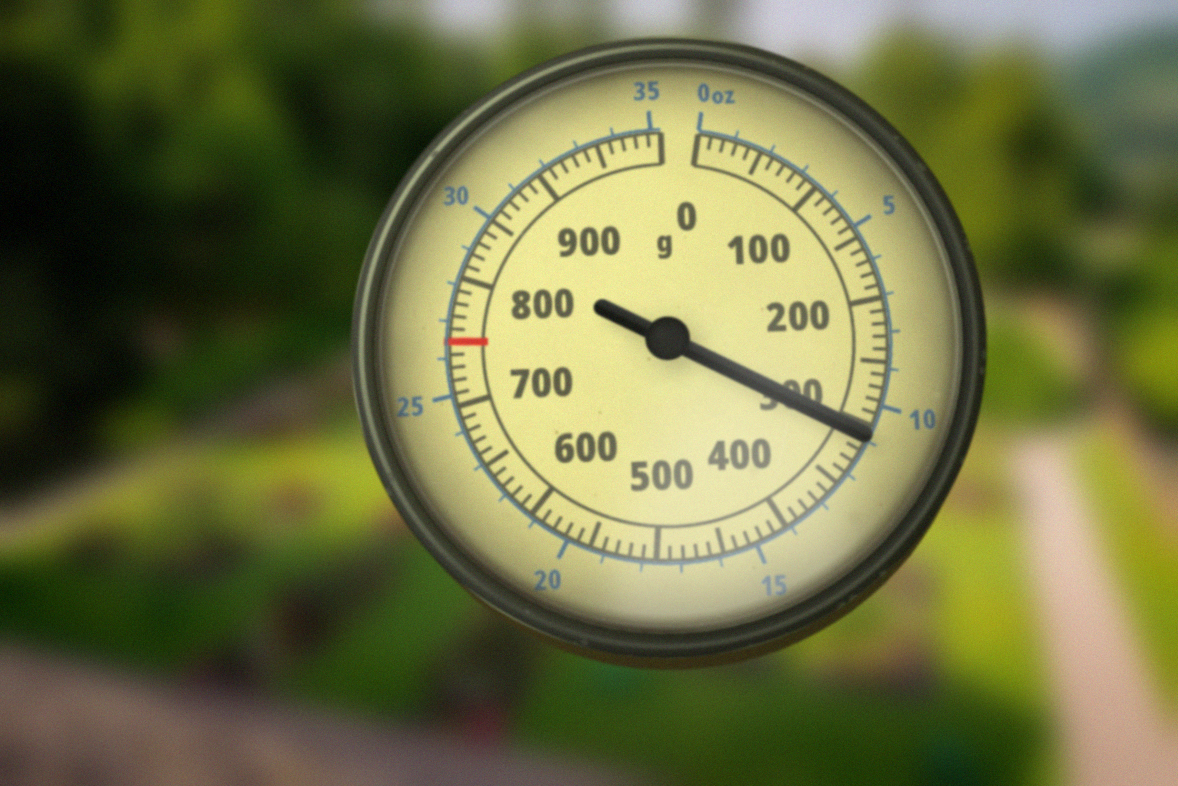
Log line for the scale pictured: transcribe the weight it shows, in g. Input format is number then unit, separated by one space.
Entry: 310 g
